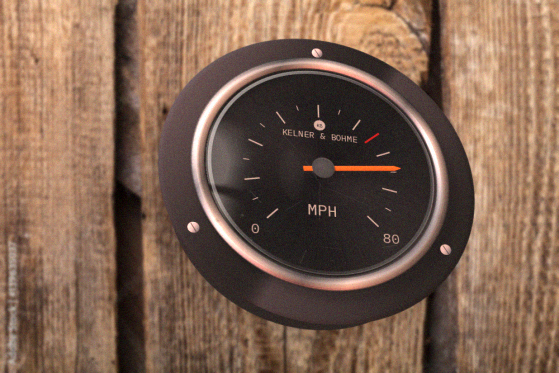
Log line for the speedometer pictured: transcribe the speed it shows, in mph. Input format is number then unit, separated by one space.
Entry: 65 mph
